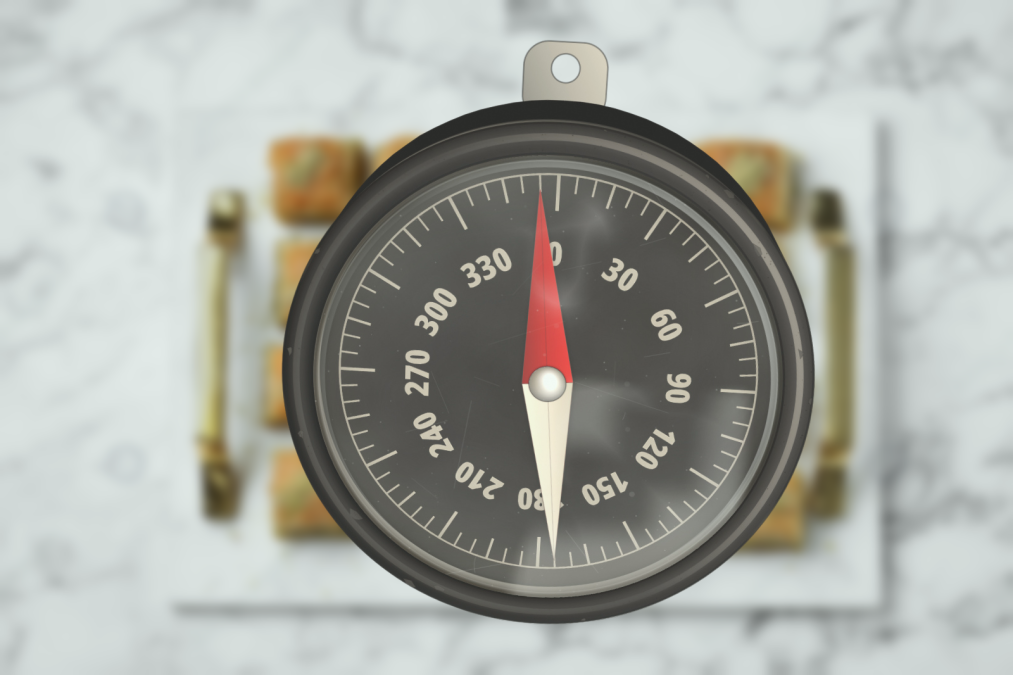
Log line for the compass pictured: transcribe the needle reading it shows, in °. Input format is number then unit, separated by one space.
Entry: 355 °
